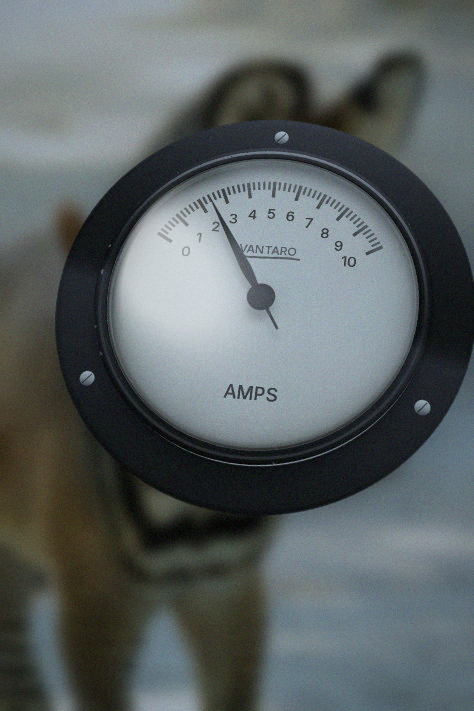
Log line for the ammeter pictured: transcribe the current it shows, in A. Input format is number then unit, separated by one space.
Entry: 2.4 A
